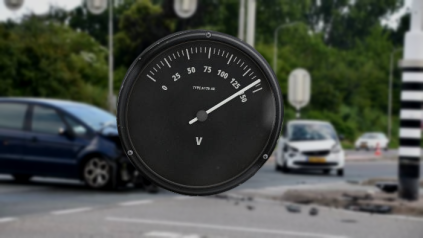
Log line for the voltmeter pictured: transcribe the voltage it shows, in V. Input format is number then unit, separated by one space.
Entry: 140 V
